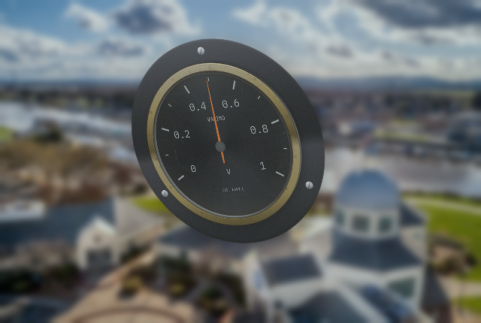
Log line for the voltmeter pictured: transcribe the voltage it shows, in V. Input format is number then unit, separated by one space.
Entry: 0.5 V
